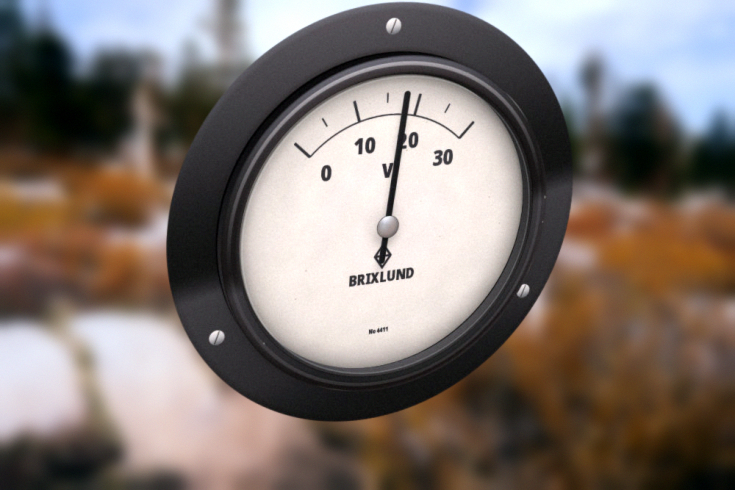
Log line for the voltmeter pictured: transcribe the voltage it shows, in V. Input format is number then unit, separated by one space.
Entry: 17.5 V
